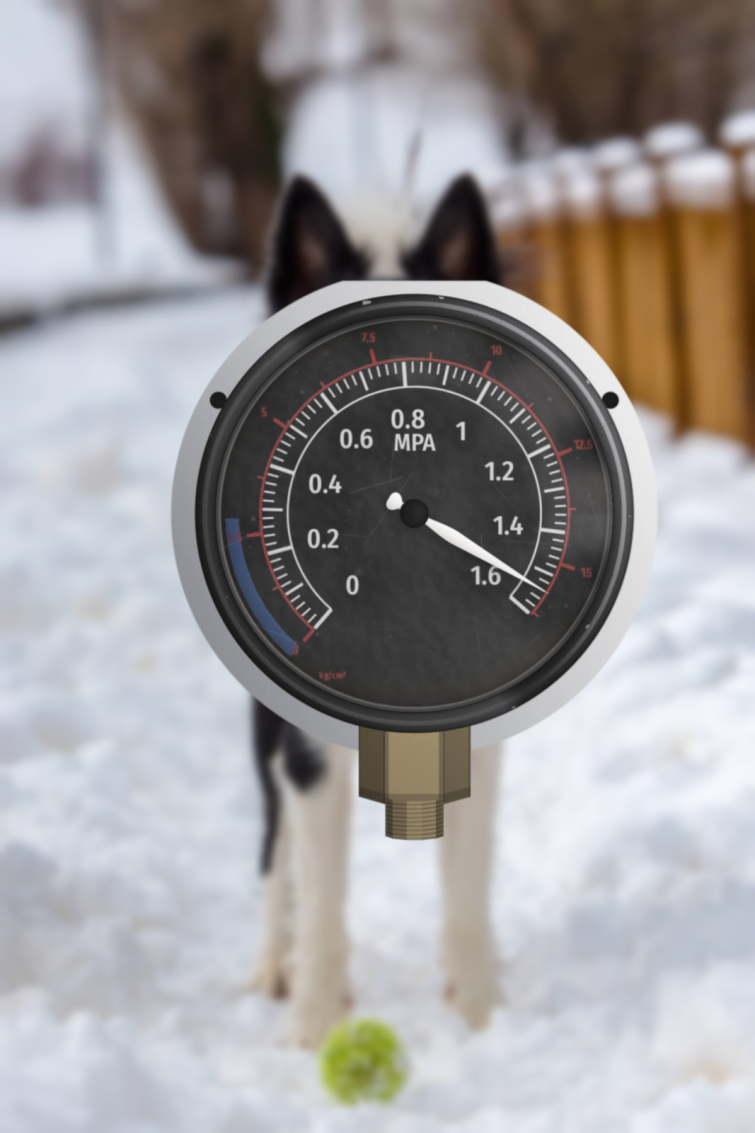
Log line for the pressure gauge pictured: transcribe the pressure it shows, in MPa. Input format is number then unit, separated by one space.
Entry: 1.54 MPa
